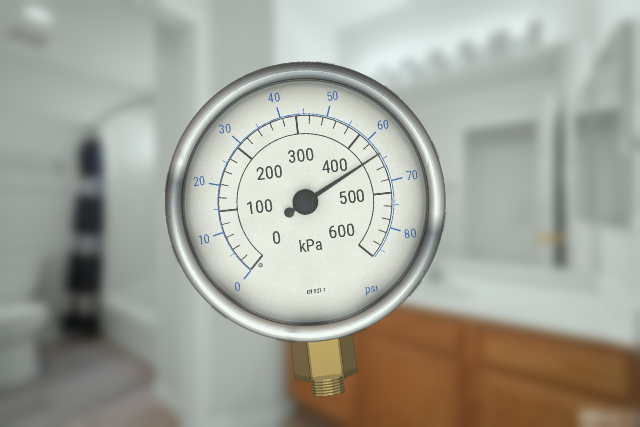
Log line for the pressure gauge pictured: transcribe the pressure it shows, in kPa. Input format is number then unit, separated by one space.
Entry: 440 kPa
